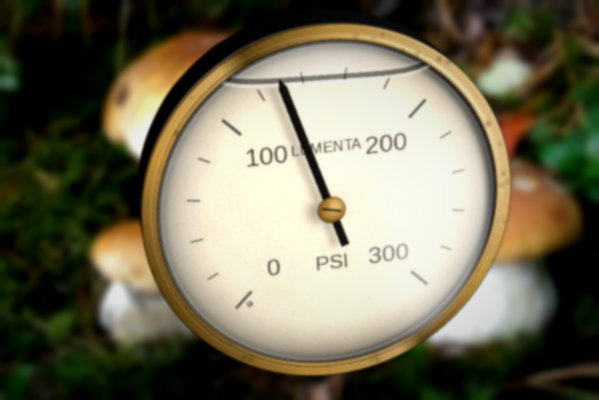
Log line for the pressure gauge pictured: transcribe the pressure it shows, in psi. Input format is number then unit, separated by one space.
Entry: 130 psi
